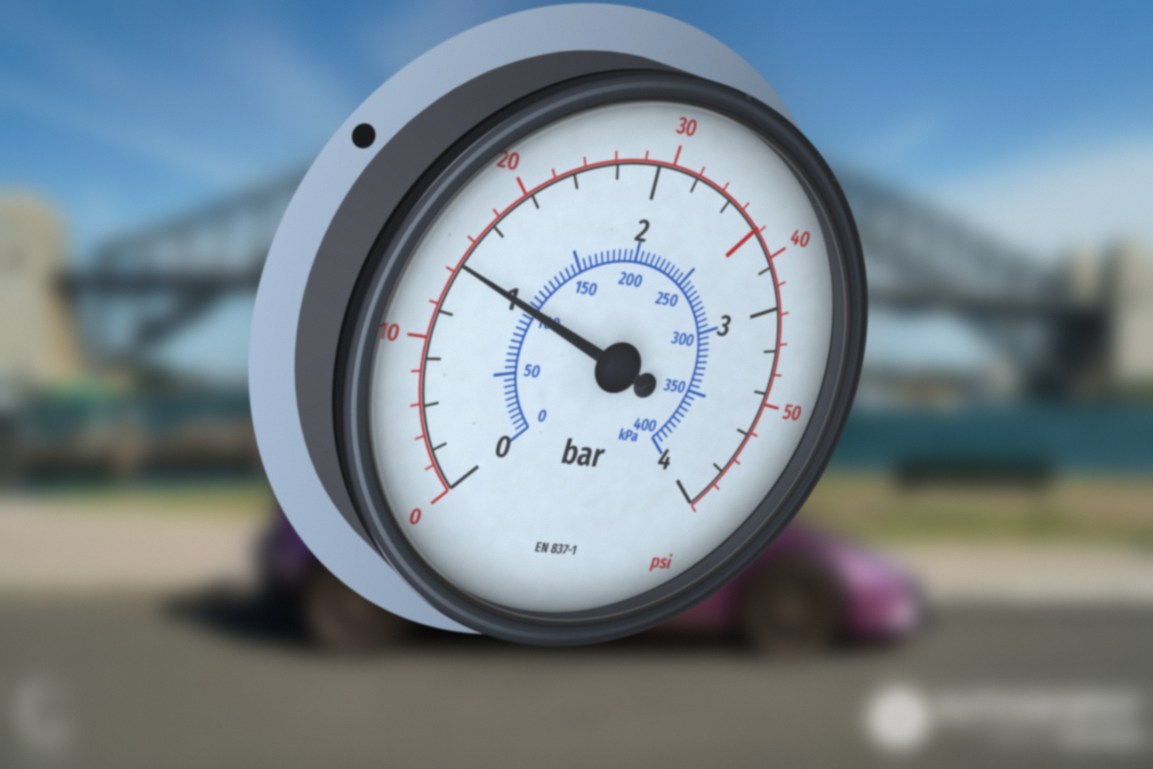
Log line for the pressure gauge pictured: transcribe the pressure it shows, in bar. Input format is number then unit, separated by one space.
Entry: 1 bar
